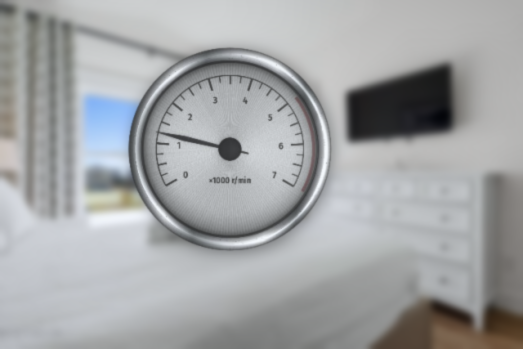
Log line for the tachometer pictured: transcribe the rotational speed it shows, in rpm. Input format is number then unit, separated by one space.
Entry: 1250 rpm
